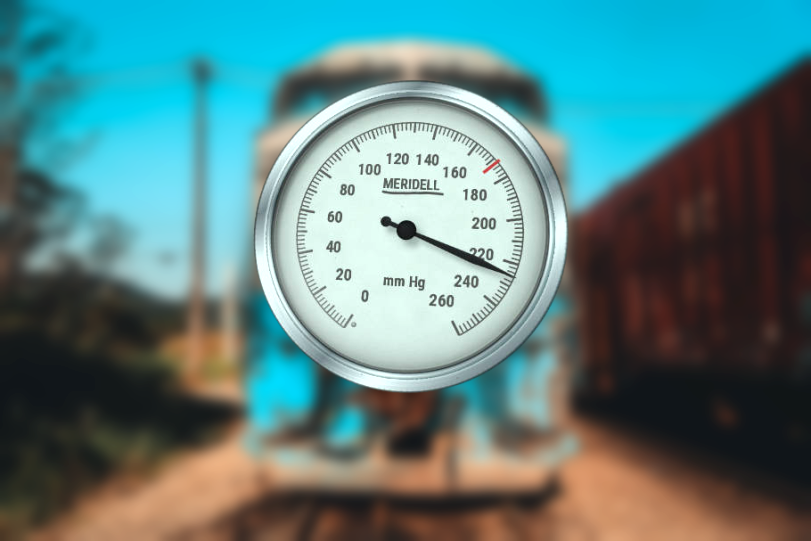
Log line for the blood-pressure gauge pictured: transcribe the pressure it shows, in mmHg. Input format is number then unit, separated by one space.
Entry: 226 mmHg
